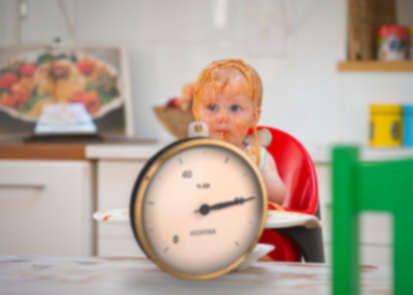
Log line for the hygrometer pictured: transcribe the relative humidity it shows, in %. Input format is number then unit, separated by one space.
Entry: 80 %
